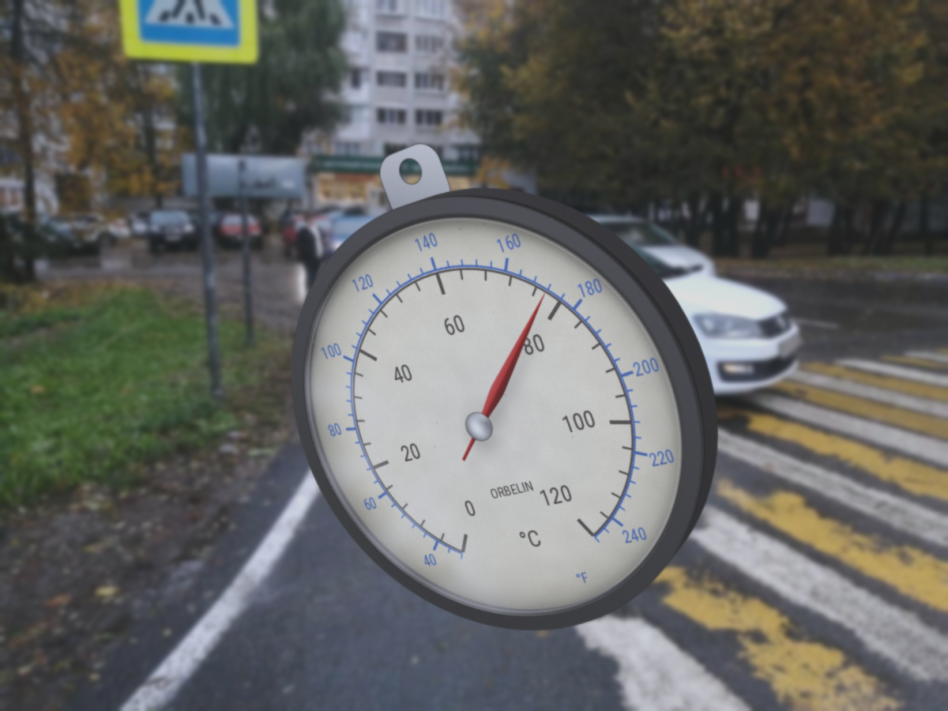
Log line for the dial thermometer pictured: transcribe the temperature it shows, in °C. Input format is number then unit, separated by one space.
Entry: 78 °C
